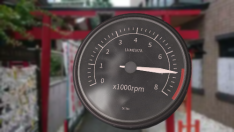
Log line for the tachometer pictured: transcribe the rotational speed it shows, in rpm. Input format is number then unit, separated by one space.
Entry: 7000 rpm
